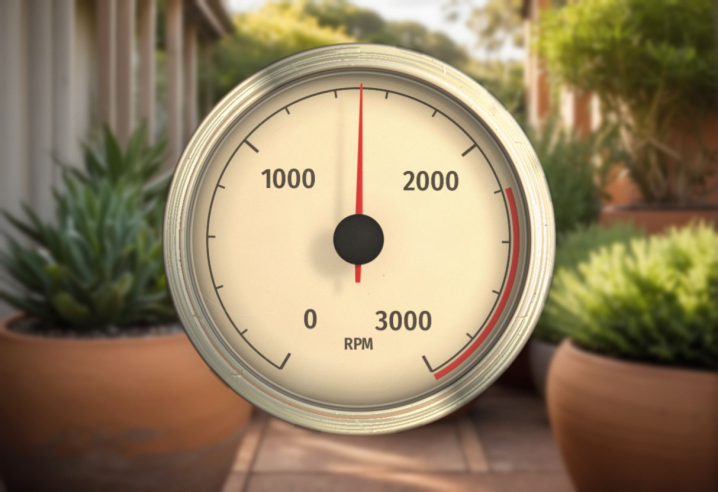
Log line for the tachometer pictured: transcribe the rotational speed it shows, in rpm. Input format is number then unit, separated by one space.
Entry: 1500 rpm
